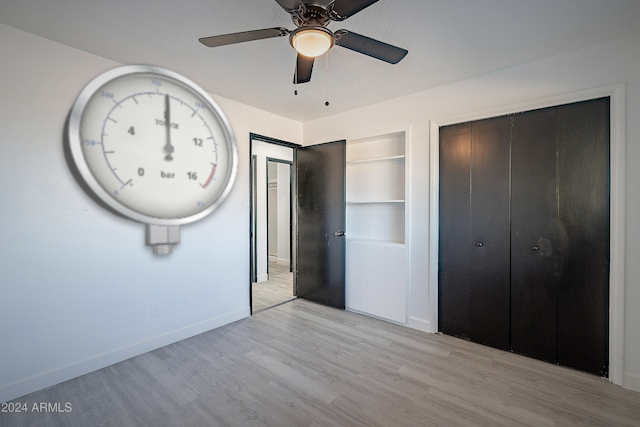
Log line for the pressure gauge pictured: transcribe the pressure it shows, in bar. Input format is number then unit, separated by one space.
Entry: 8 bar
